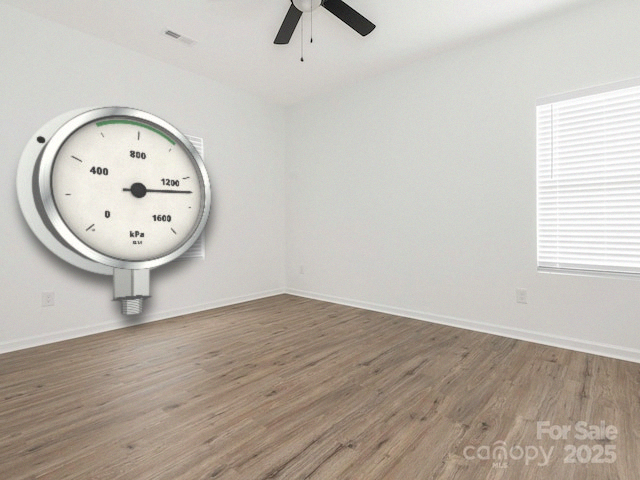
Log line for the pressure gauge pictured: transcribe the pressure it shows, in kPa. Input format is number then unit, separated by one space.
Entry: 1300 kPa
